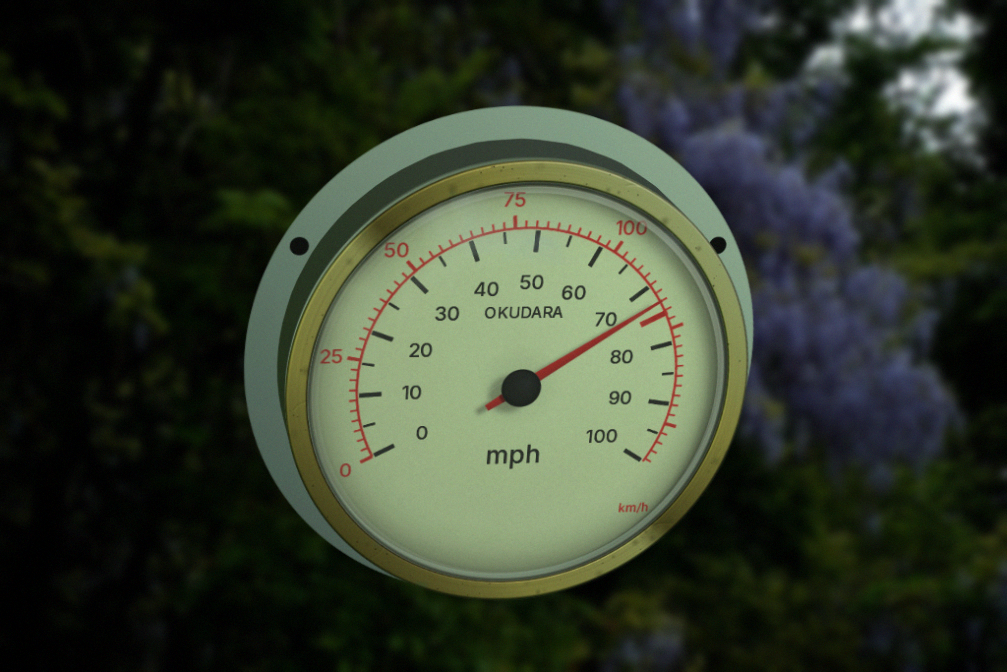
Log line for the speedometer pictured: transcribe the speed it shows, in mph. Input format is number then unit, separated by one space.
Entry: 72.5 mph
